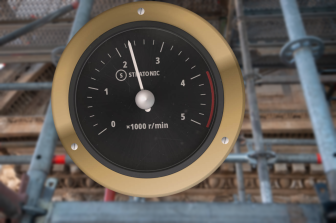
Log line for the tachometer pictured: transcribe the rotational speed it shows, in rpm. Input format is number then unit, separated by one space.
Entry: 2300 rpm
